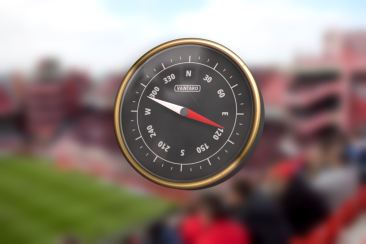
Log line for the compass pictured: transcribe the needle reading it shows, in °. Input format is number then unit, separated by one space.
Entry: 110 °
